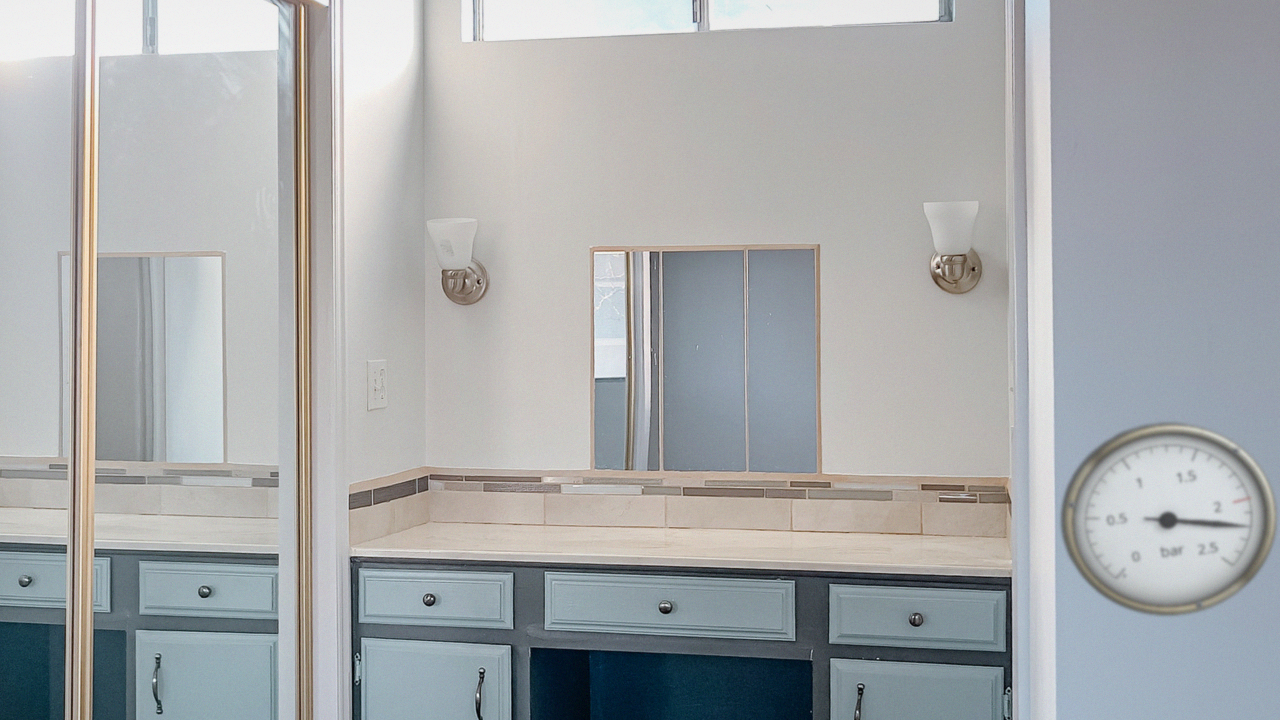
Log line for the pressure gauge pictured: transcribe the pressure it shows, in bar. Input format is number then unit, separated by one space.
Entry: 2.2 bar
